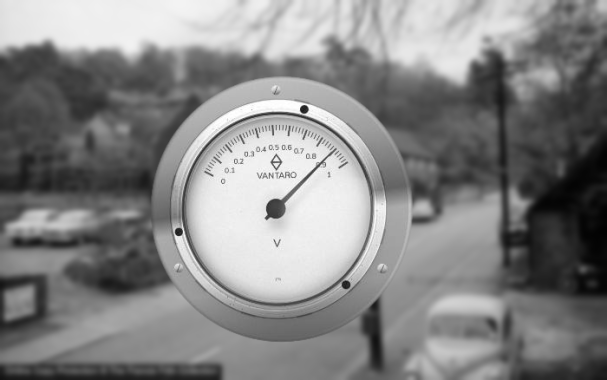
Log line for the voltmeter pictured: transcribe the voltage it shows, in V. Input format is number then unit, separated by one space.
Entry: 0.9 V
